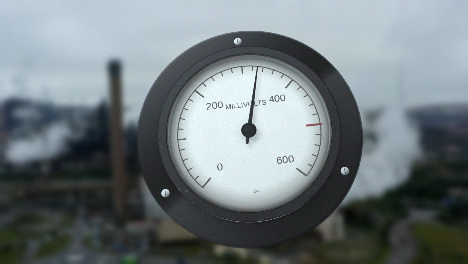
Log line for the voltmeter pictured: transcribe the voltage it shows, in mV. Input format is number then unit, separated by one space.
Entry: 330 mV
